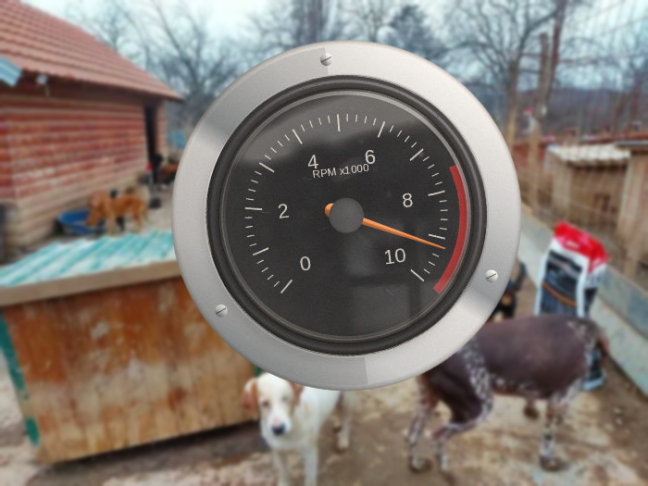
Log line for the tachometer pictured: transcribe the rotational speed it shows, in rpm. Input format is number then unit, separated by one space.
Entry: 9200 rpm
